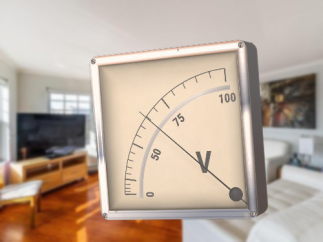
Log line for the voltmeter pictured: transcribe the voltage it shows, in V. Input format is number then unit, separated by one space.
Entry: 65 V
